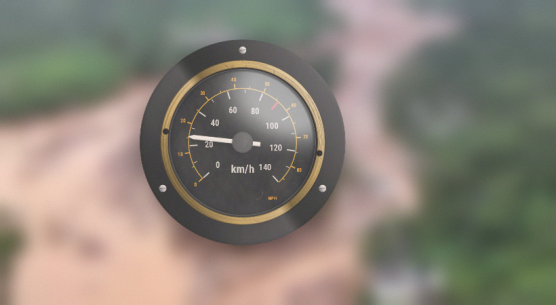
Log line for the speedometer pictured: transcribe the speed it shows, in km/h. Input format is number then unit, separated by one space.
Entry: 25 km/h
